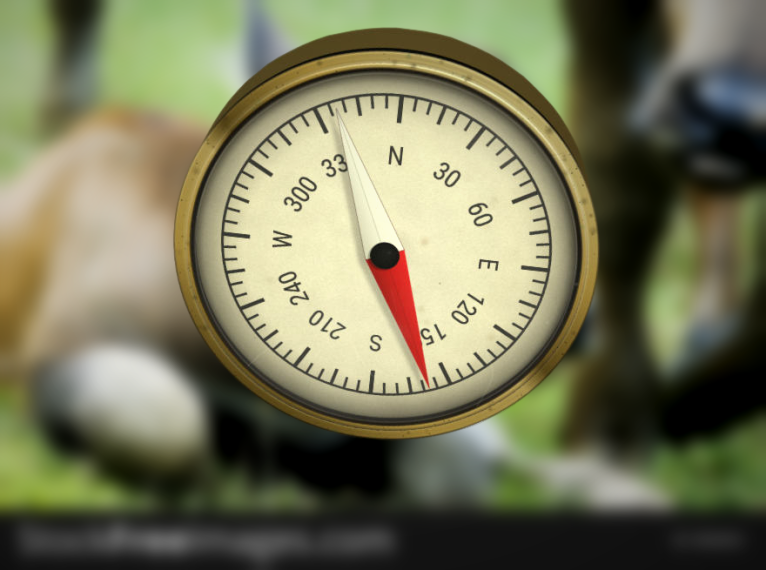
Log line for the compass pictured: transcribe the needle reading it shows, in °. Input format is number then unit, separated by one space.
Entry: 157.5 °
